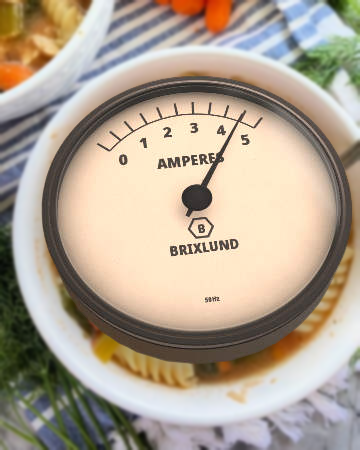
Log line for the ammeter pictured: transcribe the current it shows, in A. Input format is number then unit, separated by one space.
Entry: 4.5 A
